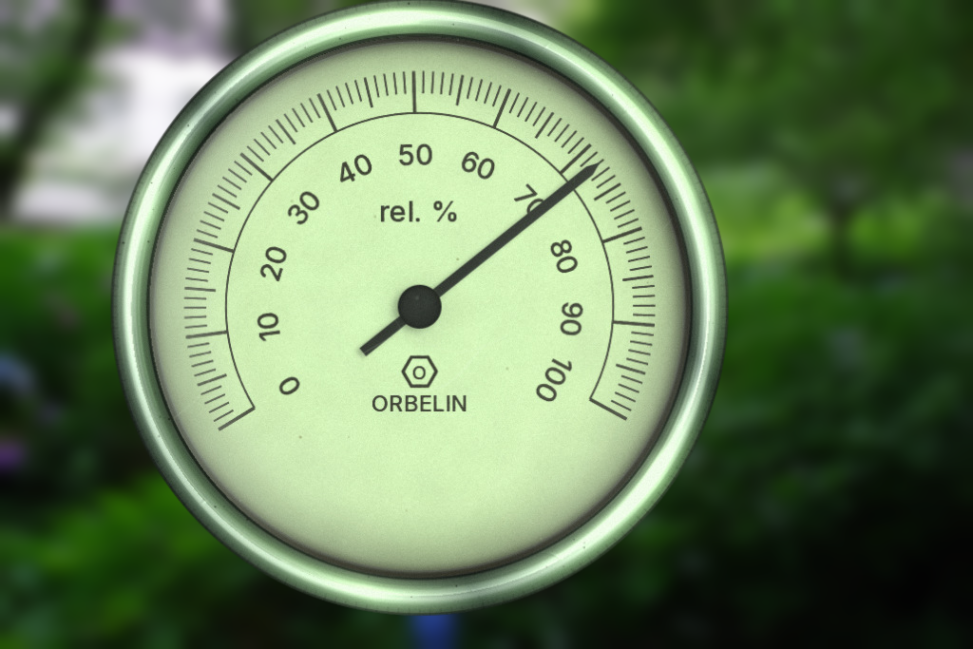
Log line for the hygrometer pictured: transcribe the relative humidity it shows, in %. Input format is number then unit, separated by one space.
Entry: 72 %
